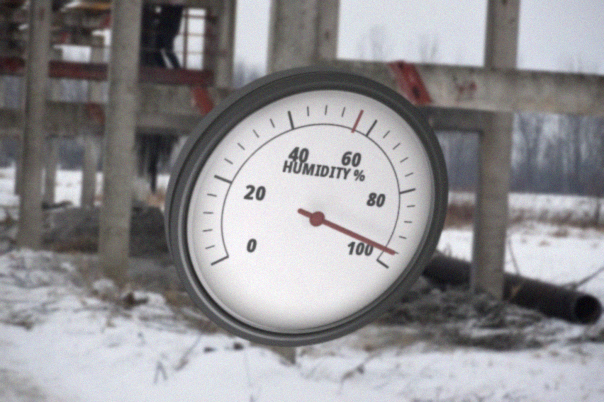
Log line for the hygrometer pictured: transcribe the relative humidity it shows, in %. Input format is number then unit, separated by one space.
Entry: 96 %
